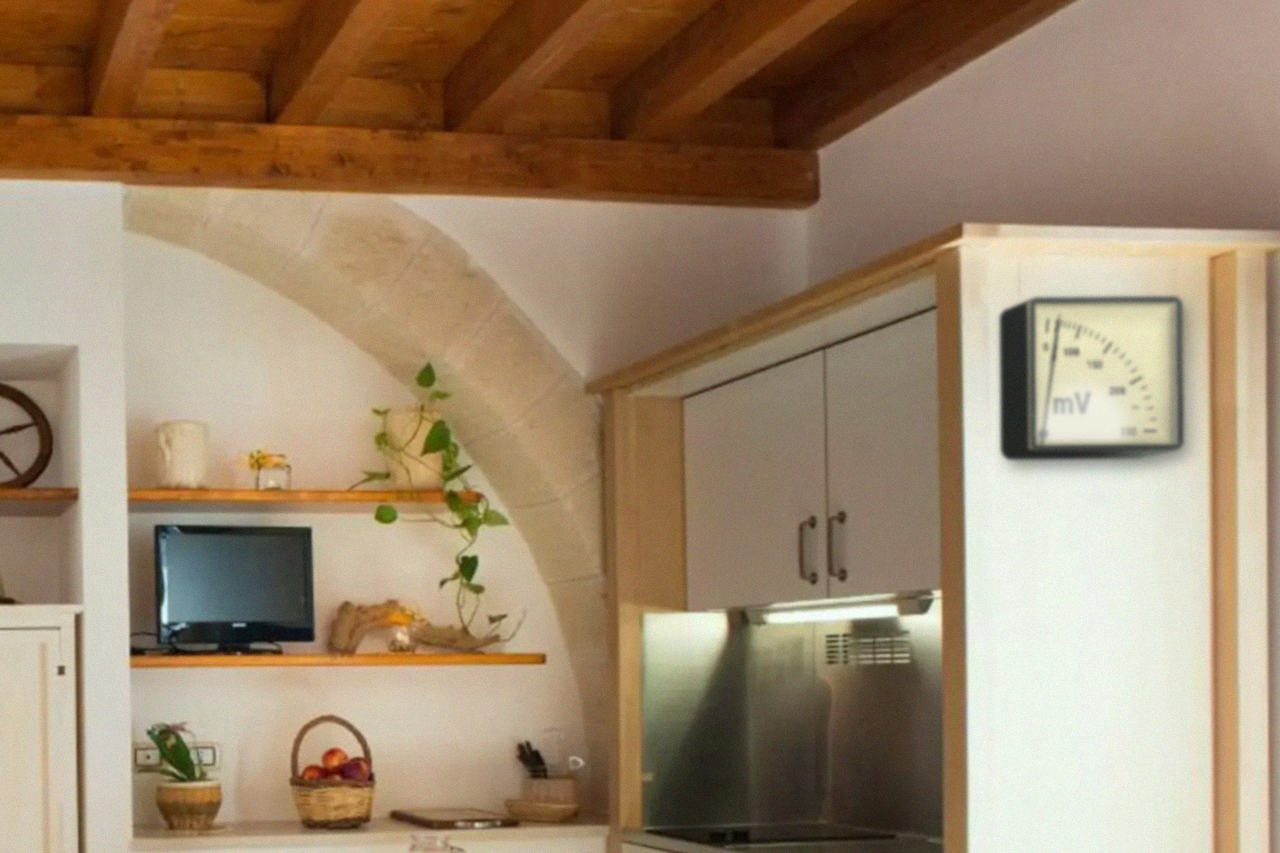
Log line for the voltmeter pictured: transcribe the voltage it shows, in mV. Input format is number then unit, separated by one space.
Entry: 50 mV
